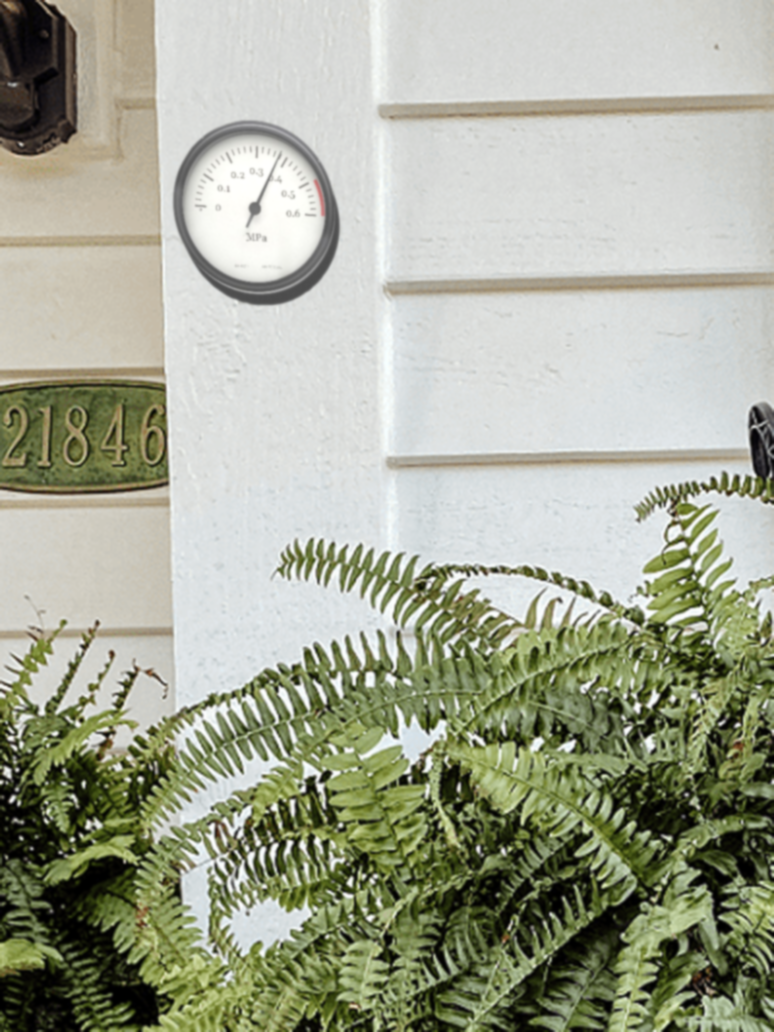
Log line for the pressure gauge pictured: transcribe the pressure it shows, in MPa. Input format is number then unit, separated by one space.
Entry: 0.38 MPa
